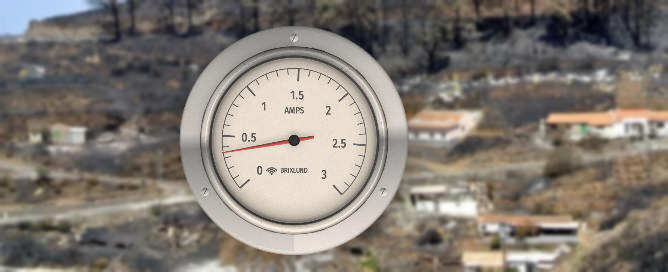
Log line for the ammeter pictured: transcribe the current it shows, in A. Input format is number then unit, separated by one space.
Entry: 0.35 A
